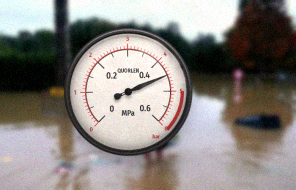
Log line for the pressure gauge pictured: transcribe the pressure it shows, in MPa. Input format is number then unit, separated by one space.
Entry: 0.45 MPa
